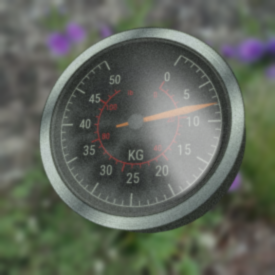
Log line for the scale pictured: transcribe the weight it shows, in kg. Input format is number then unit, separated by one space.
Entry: 8 kg
